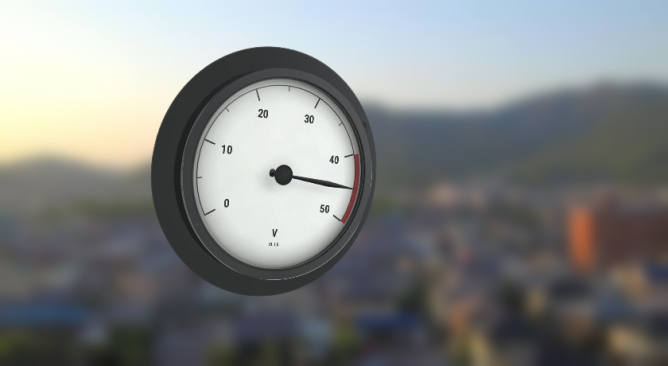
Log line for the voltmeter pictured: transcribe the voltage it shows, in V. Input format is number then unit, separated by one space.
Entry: 45 V
